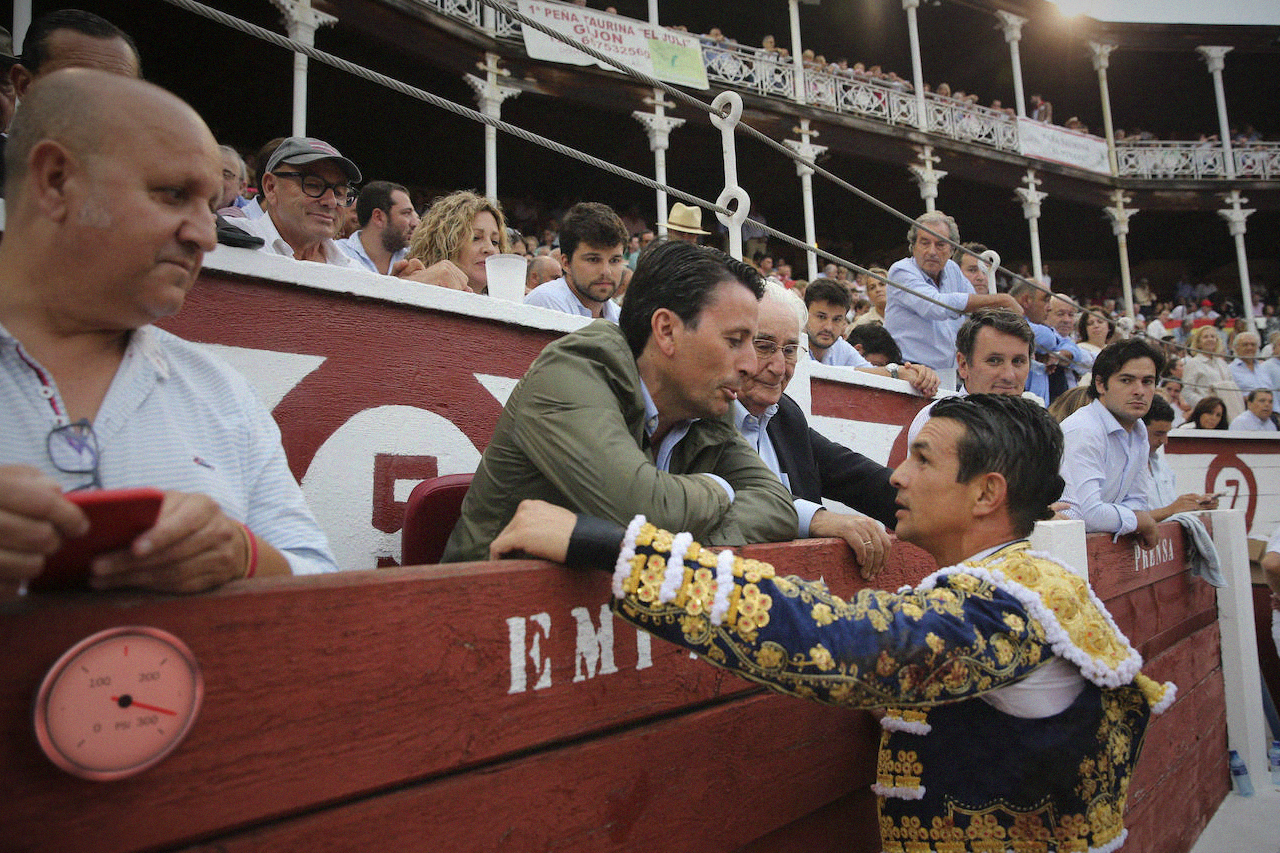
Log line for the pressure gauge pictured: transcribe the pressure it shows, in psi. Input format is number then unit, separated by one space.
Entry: 275 psi
